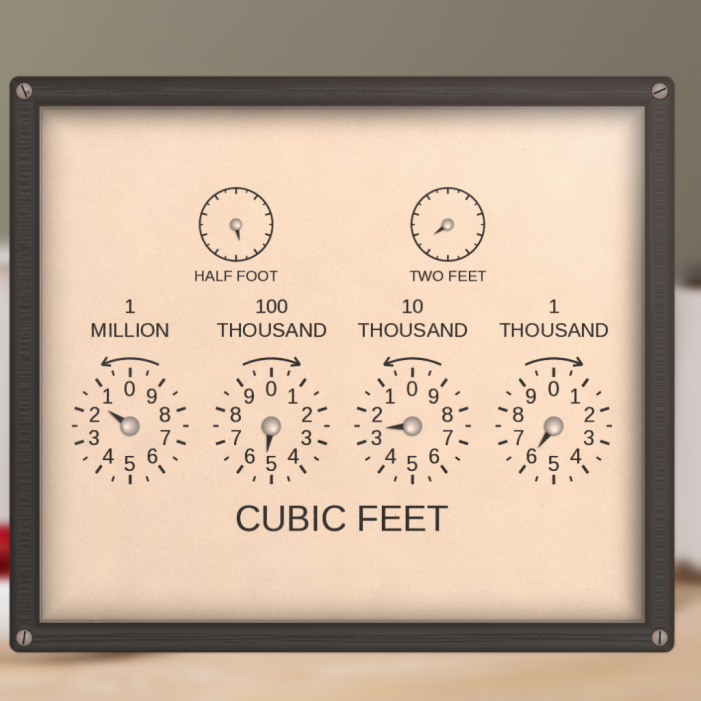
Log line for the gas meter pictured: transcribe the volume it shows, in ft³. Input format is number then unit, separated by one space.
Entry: 152600 ft³
